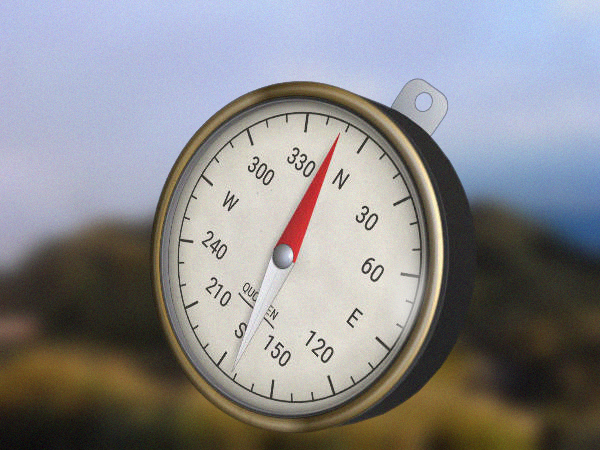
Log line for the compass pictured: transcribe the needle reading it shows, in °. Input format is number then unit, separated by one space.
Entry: 350 °
